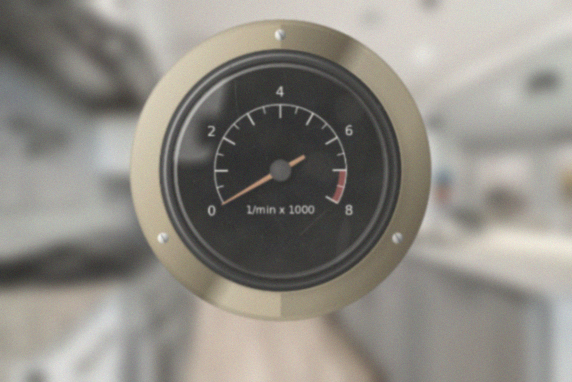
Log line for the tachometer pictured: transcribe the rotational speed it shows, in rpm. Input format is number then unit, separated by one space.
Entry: 0 rpm
